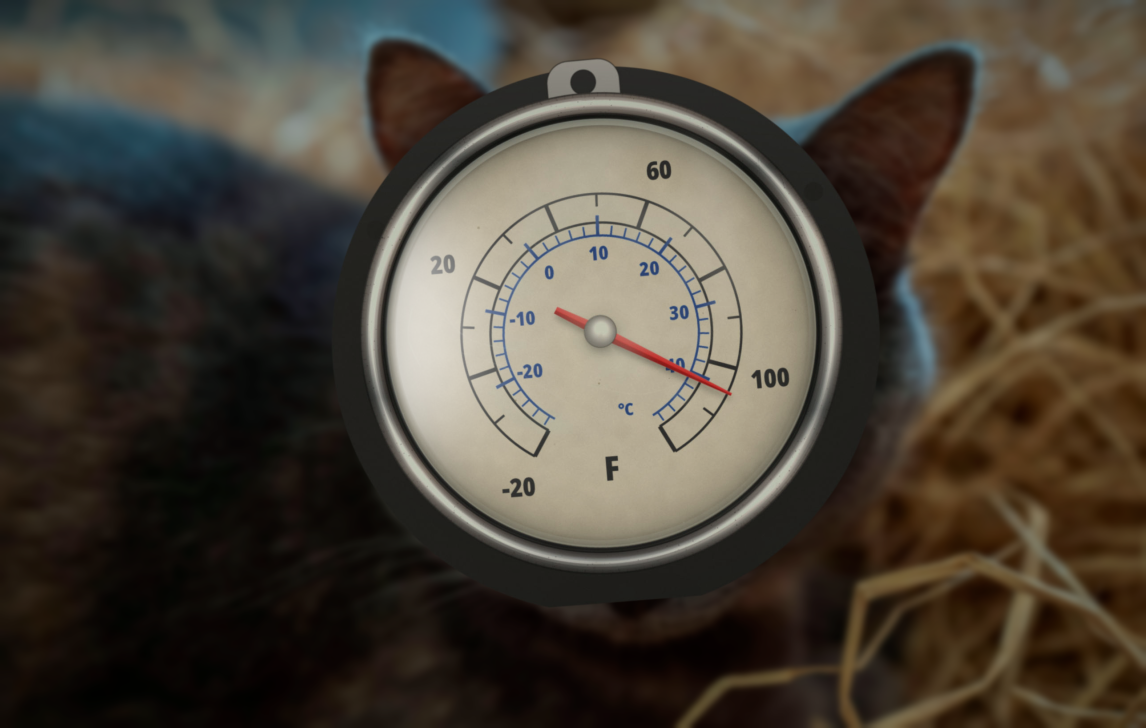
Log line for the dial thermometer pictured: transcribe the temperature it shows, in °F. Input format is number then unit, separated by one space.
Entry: 105 °F
